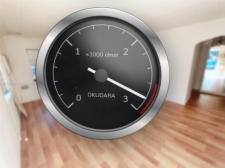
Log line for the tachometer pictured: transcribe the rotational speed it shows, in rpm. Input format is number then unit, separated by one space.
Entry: 2800 rpm
